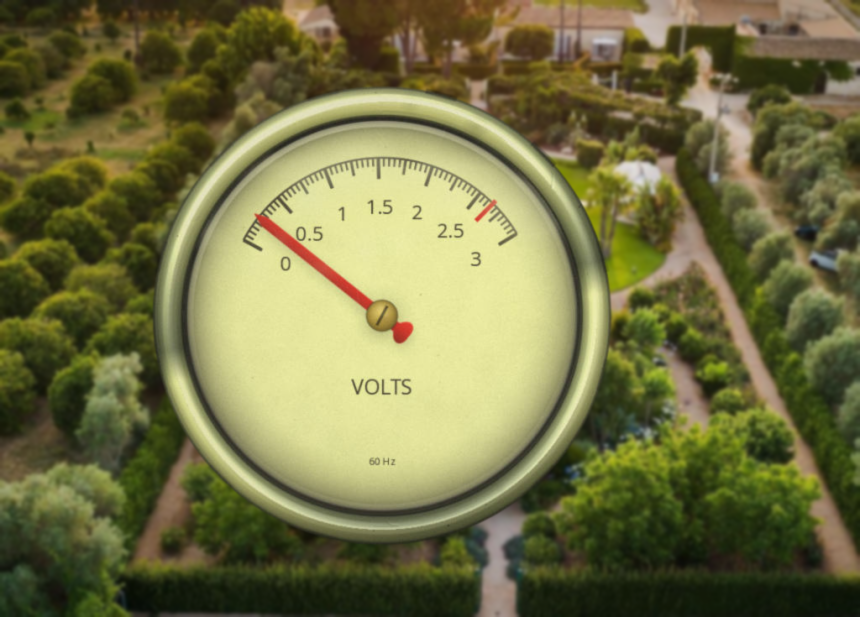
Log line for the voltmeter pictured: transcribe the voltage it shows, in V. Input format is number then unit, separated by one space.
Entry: 0.25 V
